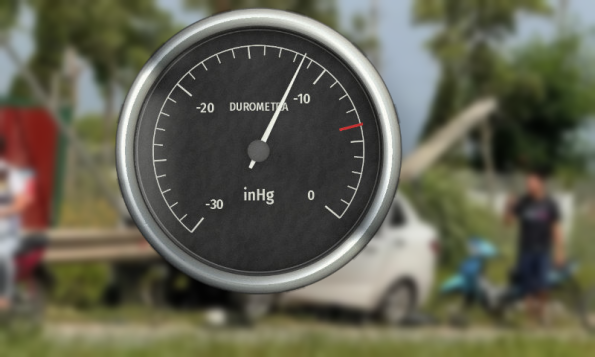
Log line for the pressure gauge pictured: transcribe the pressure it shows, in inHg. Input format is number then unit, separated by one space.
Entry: -11.5 inHg
